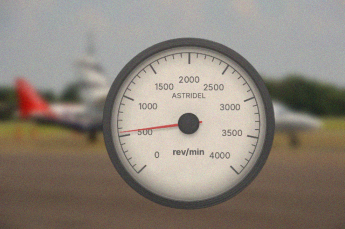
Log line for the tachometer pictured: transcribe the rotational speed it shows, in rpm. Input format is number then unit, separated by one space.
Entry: 550 rpm
